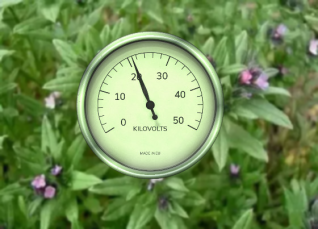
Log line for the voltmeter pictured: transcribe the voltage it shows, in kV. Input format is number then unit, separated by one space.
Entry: 21 kV
